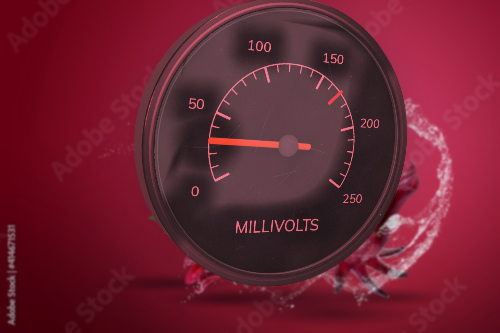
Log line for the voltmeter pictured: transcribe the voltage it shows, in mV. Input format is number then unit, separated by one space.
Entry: 30 mV
